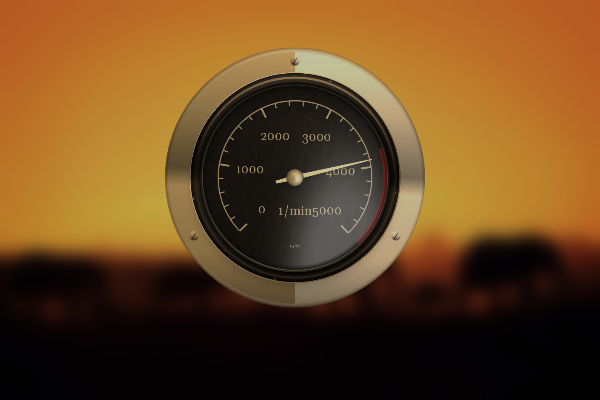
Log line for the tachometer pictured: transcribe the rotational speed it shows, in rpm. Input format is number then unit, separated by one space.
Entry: 3900 rpm
